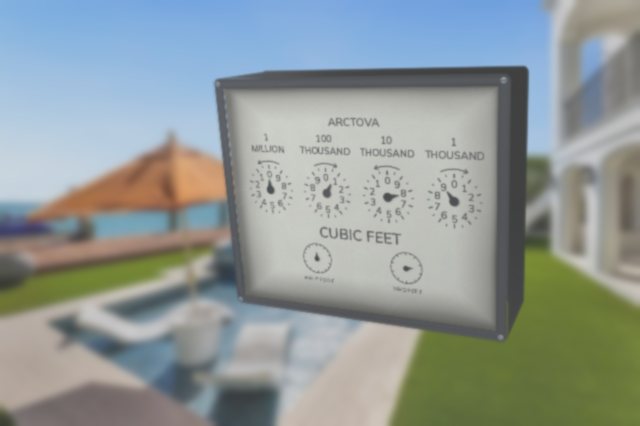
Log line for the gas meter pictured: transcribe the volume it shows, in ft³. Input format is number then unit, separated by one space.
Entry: 7900 ft³
